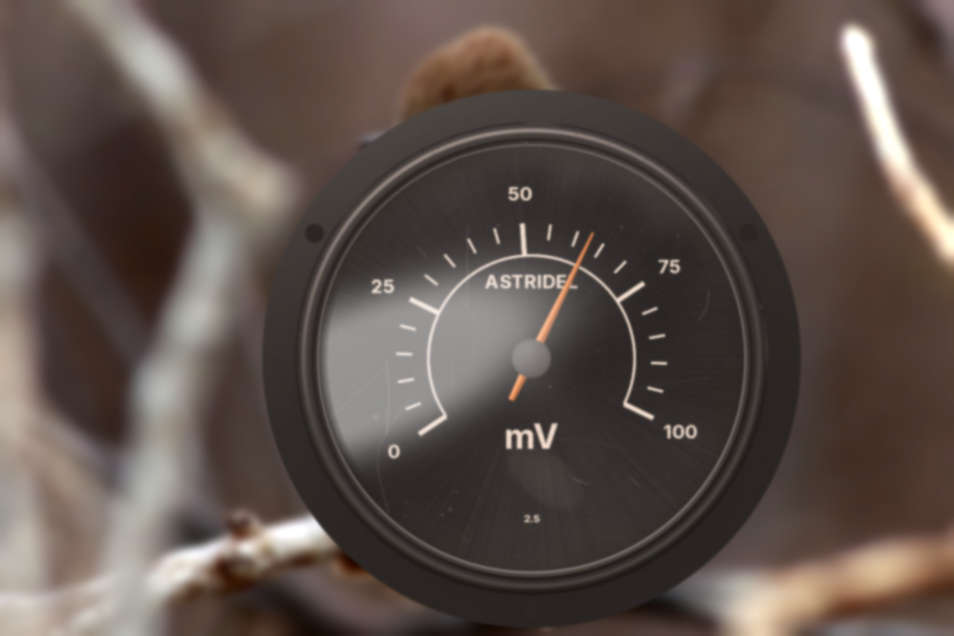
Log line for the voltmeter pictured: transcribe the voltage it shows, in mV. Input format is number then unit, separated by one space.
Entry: 62.5 mV
